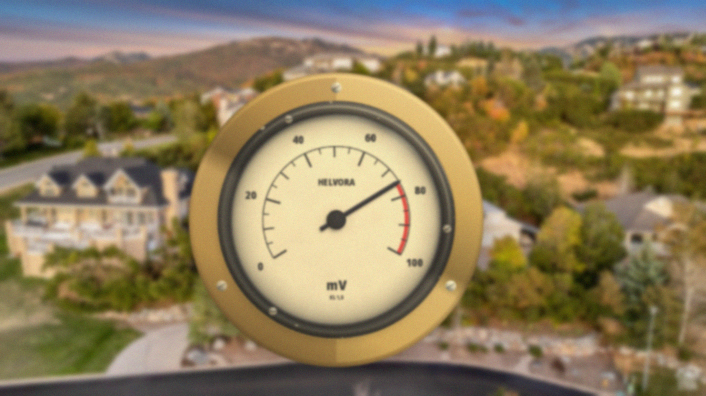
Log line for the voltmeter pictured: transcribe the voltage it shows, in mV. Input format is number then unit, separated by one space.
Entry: 75 mV
